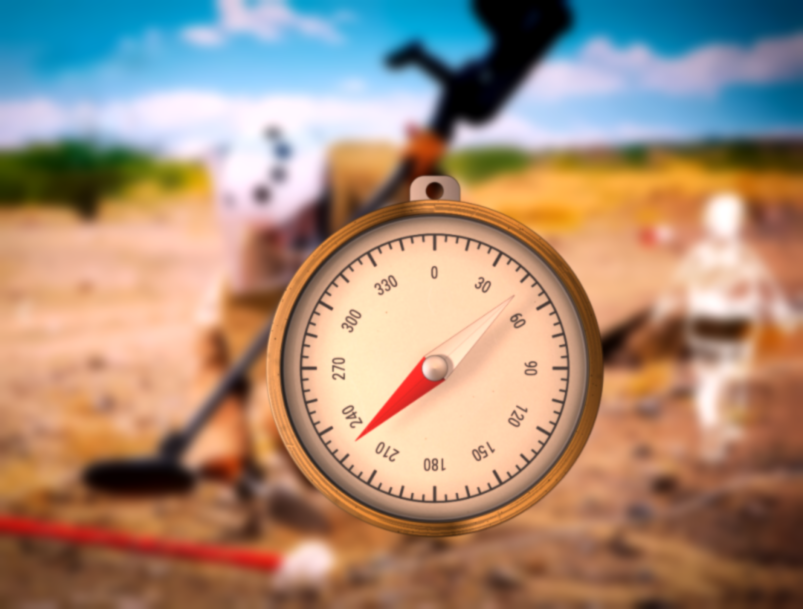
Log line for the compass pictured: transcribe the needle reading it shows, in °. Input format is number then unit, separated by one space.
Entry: 227.5 °
